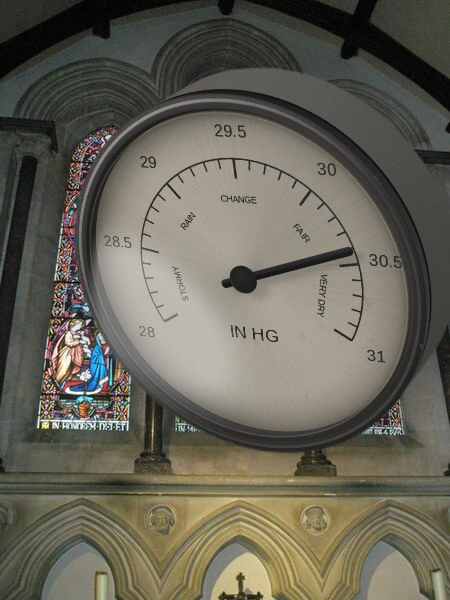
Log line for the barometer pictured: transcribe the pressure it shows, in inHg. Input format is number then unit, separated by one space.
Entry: 30.4 inHg
